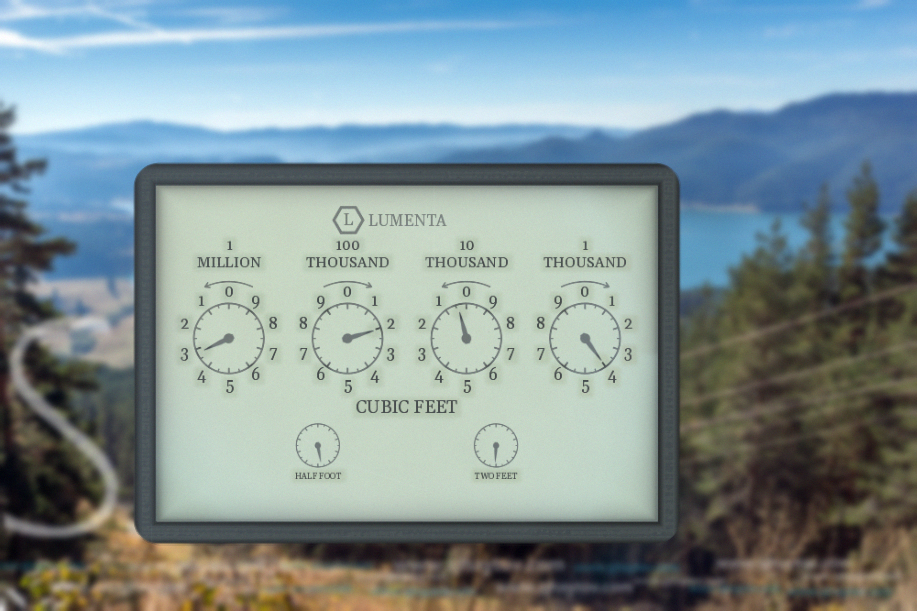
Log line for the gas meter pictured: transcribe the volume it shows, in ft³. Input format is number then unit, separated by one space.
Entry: 320400 ft³
